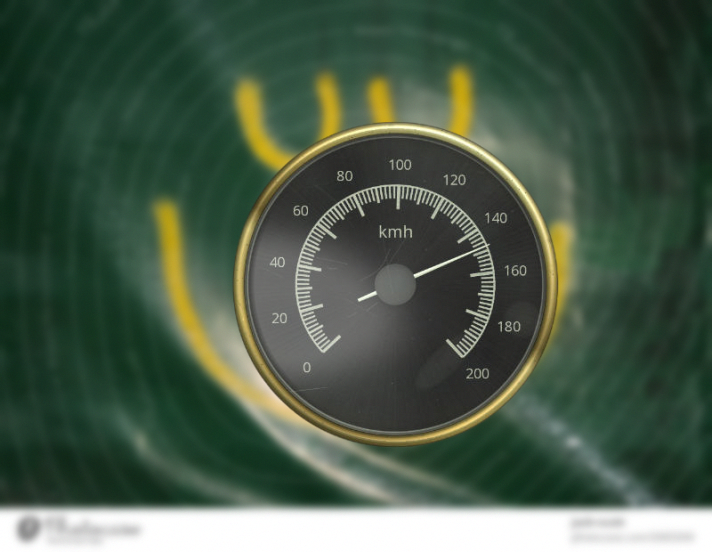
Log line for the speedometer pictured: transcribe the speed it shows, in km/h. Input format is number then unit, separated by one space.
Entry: 148 km/h
